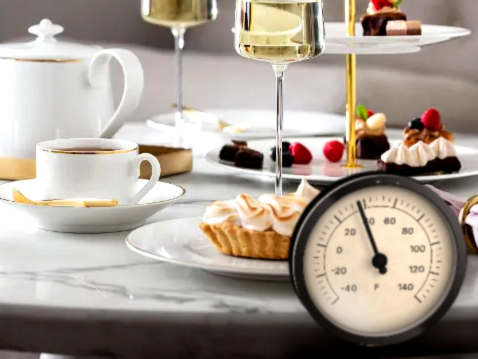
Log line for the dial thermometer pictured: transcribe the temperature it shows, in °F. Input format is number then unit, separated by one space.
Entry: 36 °F
